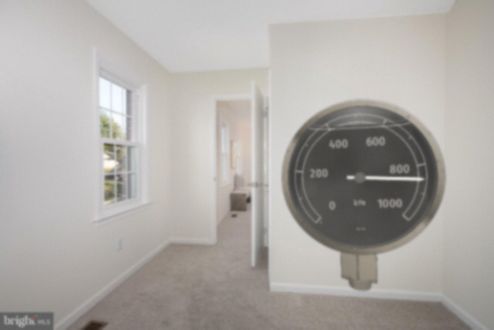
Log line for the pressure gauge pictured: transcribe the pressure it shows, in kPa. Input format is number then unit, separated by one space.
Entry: 850 kPa
